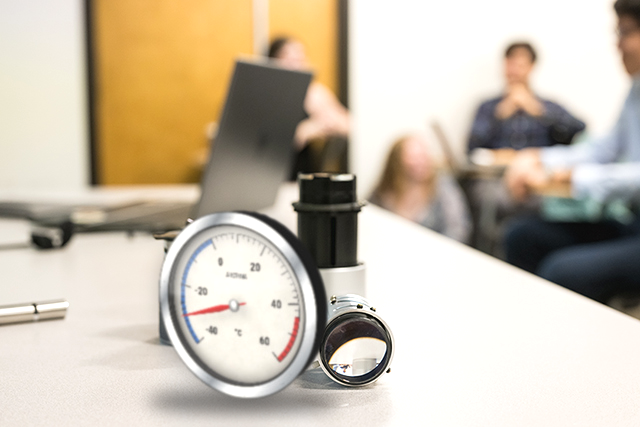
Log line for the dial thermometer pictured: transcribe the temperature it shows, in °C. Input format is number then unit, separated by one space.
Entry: -30 °C
